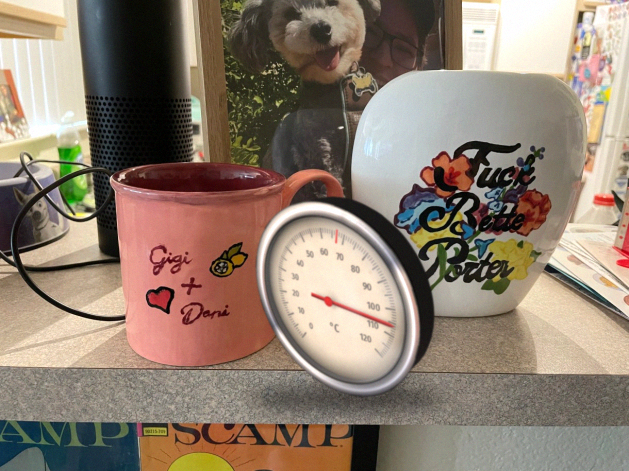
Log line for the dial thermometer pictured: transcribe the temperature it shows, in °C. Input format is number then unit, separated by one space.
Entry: 105 °C
